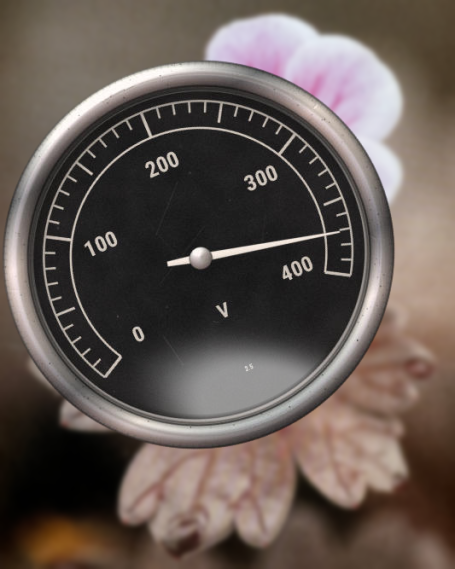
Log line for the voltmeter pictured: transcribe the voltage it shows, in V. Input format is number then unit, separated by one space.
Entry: 370 V
